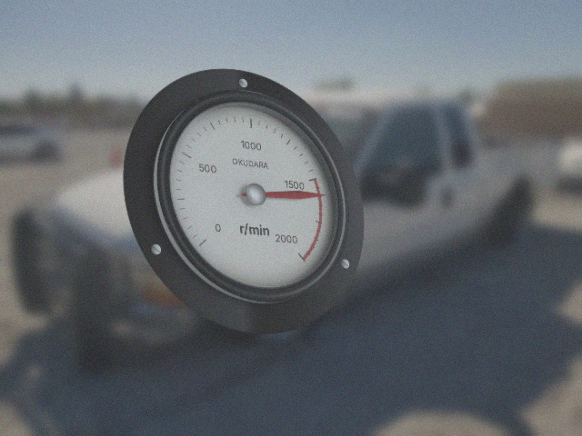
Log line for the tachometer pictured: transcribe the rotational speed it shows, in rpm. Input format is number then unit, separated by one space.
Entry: 1600 rpm
